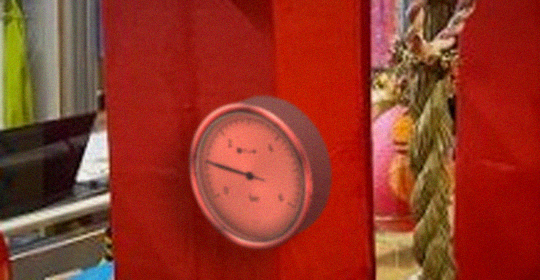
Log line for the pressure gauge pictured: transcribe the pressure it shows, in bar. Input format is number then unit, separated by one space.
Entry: 1 bar
